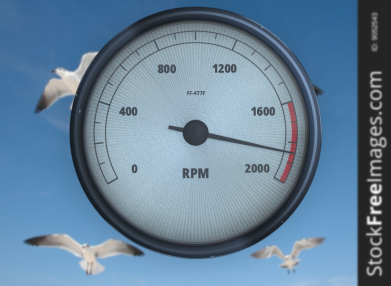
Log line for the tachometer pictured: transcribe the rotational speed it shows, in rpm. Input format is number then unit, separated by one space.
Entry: 1850 rpm
